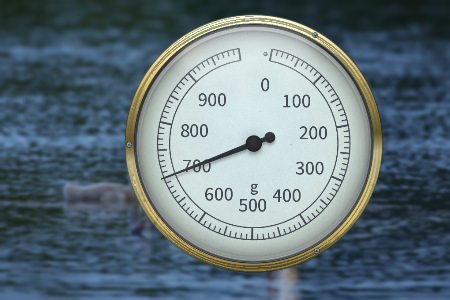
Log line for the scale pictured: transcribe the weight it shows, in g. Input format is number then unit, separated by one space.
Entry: 700 g
